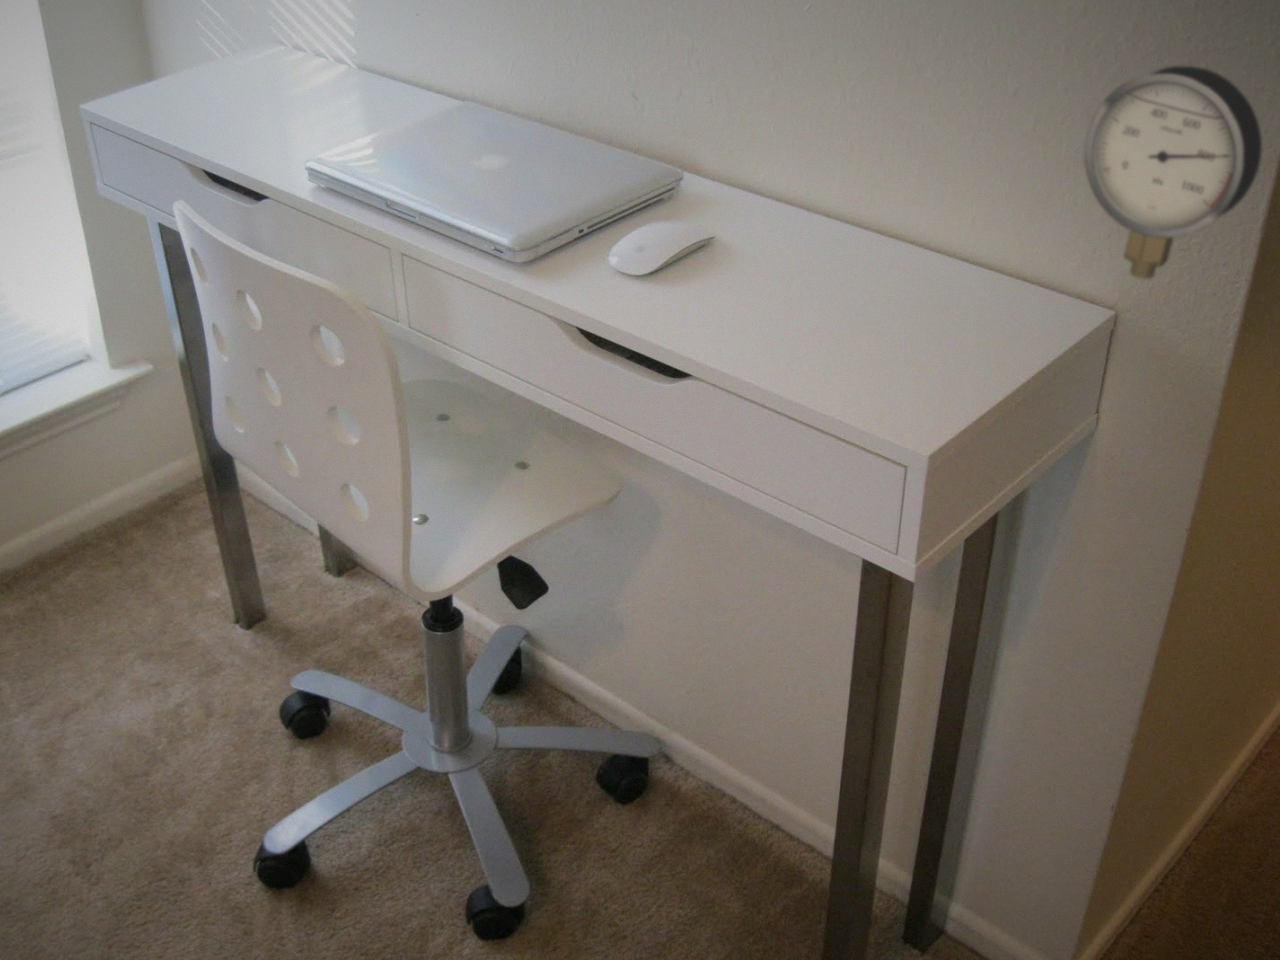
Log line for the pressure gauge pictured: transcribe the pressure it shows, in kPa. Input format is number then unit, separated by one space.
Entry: 800 kPa
